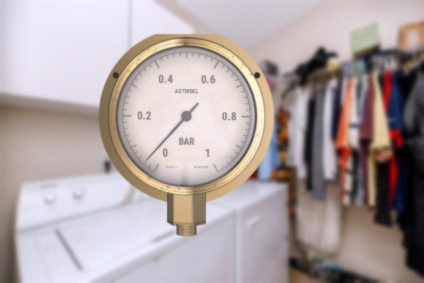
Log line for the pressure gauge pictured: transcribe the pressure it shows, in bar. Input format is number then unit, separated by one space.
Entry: 0.04 bar
